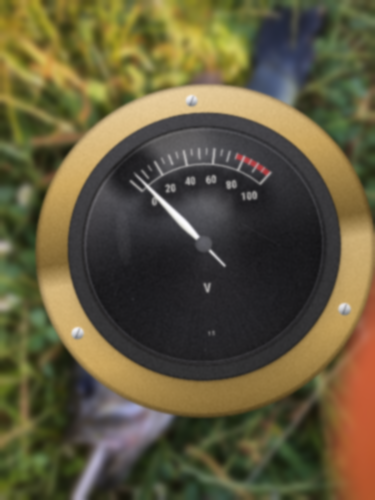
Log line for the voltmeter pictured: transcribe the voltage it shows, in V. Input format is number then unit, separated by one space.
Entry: 5 V
